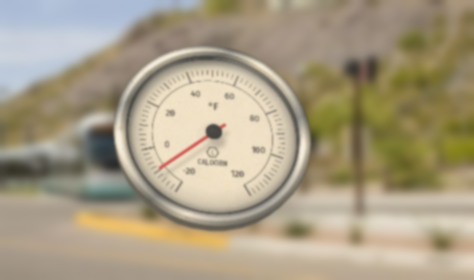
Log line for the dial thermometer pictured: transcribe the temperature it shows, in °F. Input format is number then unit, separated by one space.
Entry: -10 °F
